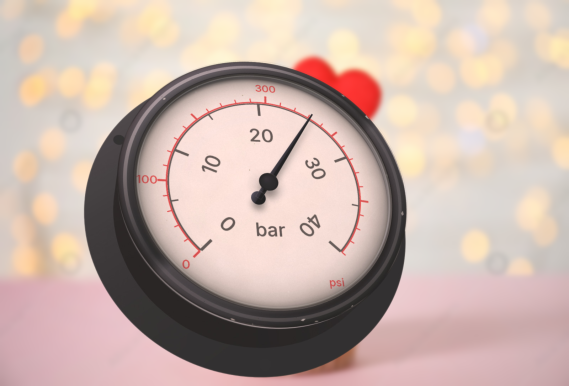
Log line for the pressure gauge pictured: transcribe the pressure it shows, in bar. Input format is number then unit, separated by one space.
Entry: 25 bar
